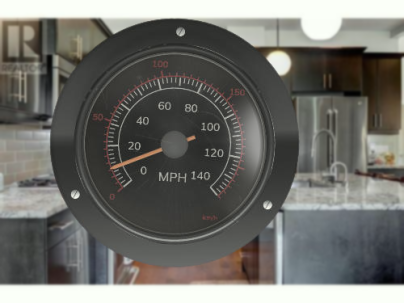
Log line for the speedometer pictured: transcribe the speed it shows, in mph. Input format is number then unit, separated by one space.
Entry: 10 mph
